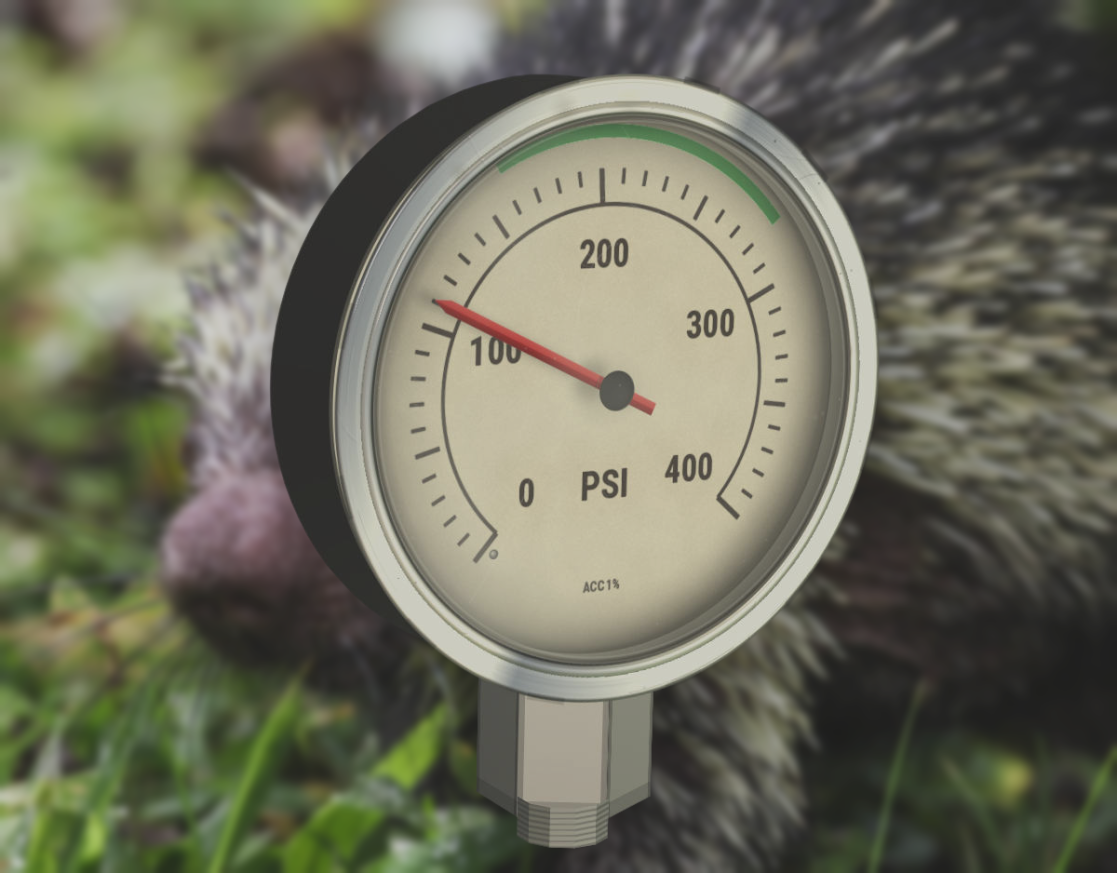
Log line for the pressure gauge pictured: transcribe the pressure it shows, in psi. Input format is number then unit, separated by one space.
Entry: 110 psi
